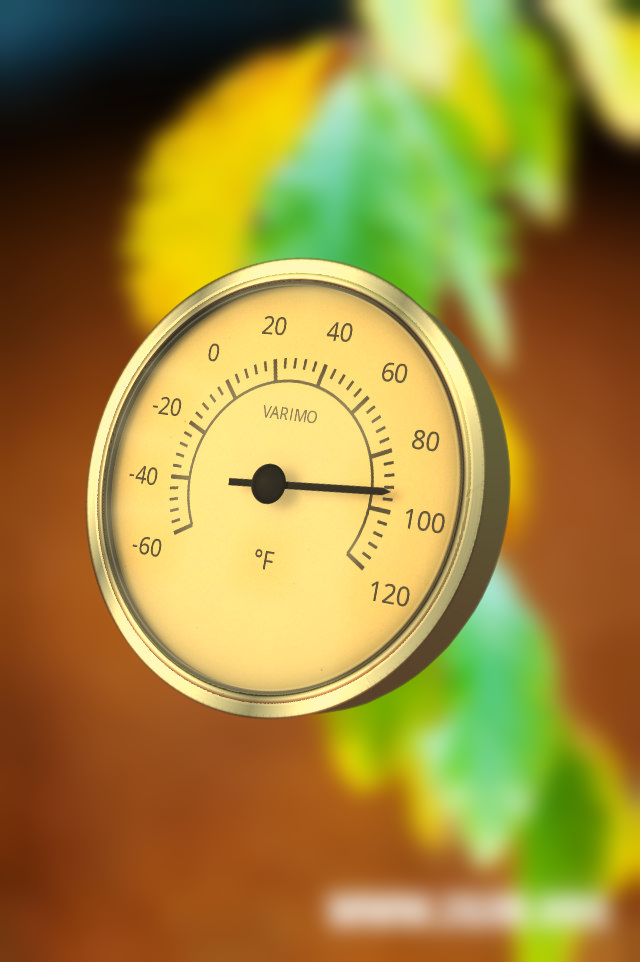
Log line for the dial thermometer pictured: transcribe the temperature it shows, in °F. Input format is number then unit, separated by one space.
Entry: 94 °F
